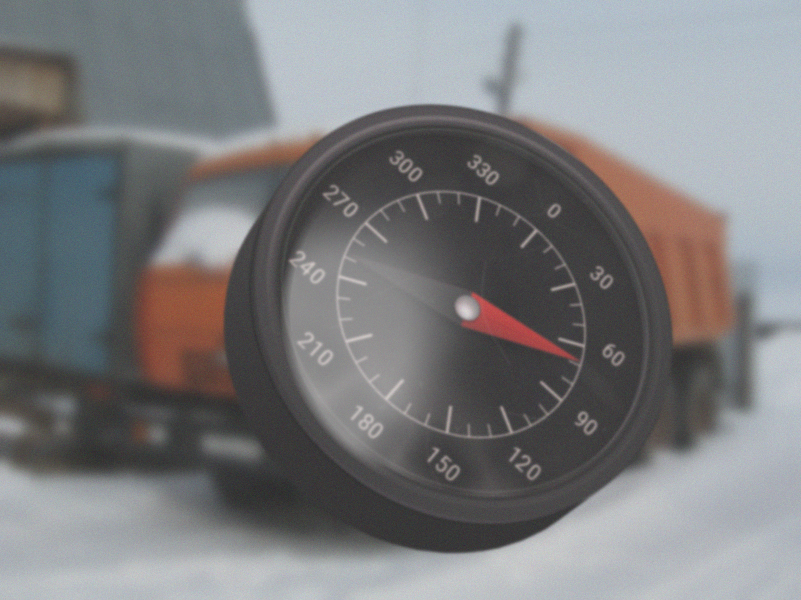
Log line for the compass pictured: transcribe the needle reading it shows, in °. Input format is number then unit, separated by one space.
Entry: 70 °
